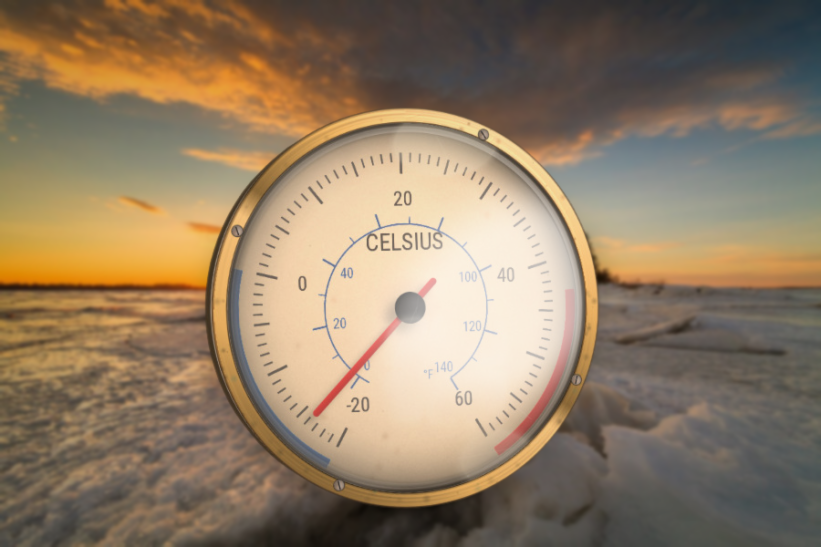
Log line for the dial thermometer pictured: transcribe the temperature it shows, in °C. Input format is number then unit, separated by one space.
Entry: -16 °C
